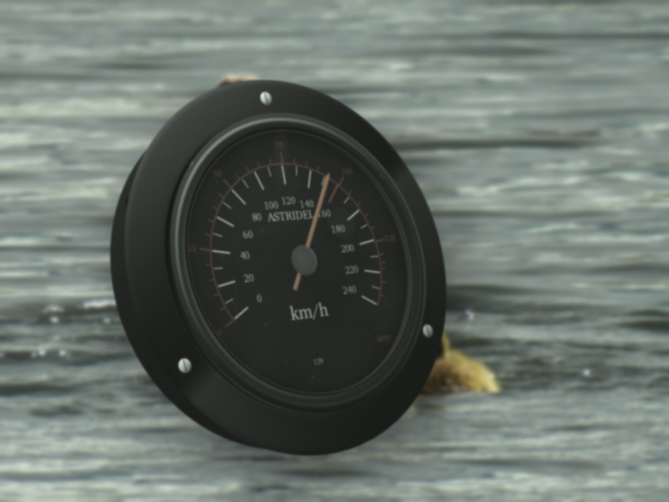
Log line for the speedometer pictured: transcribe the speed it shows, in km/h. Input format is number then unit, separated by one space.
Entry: 150 km/h
